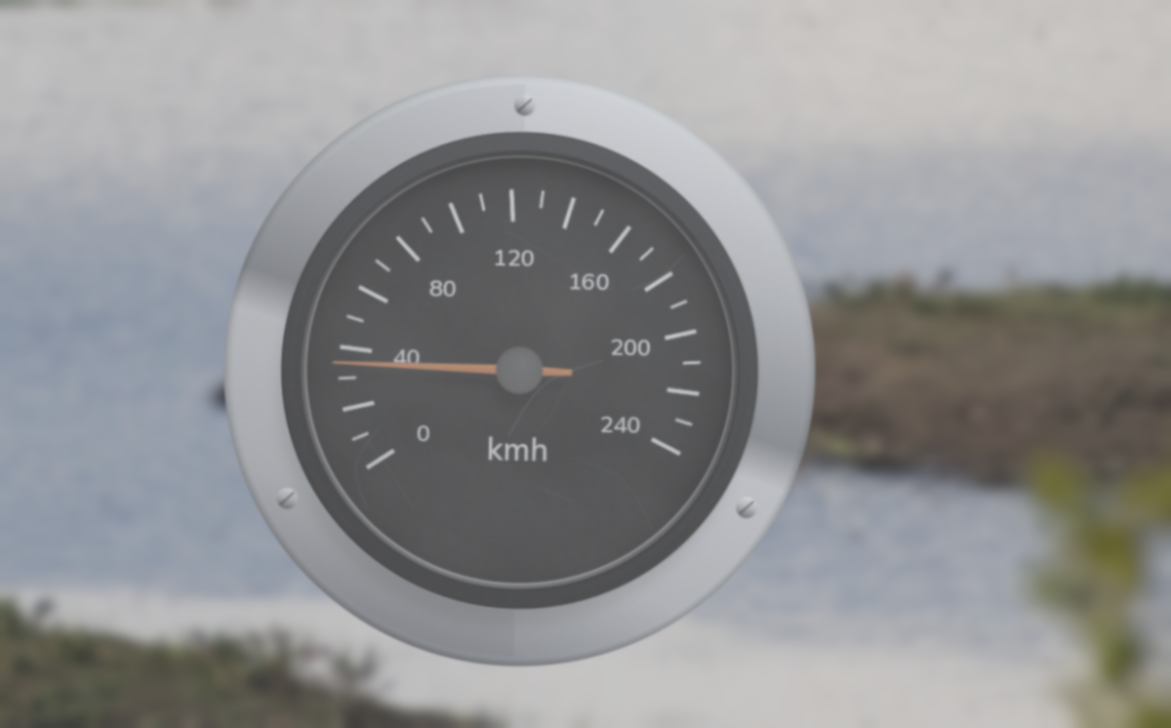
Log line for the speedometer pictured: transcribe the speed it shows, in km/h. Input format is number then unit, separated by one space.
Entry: 35 km/h
